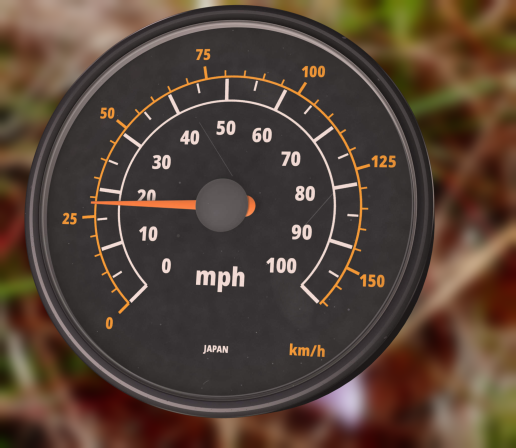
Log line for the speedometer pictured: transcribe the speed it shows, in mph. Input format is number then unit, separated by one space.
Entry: 17.5 mph
